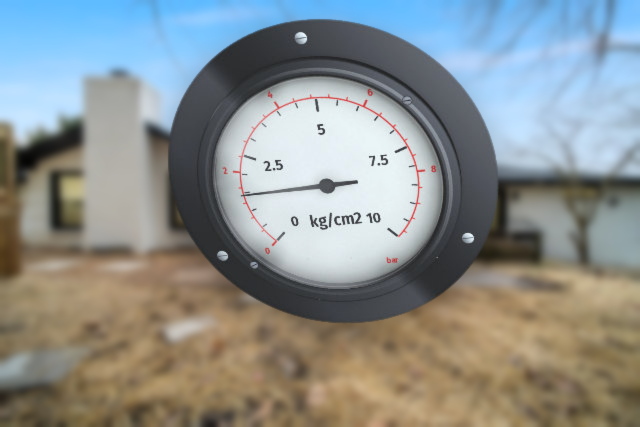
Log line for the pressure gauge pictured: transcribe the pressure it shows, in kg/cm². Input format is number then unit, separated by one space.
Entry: 1.5 kg/cm²
